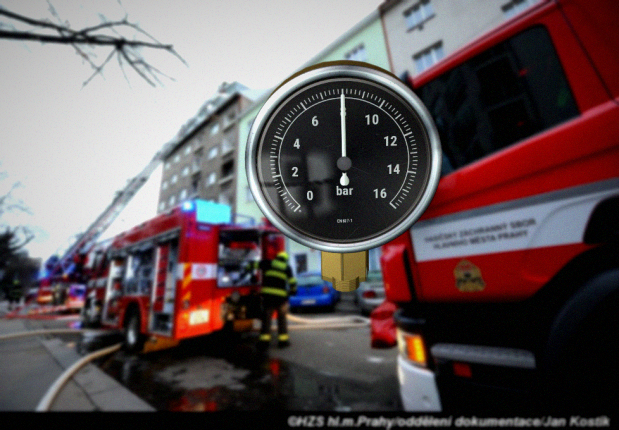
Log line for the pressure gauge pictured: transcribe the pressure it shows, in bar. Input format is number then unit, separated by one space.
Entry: 8 bar
